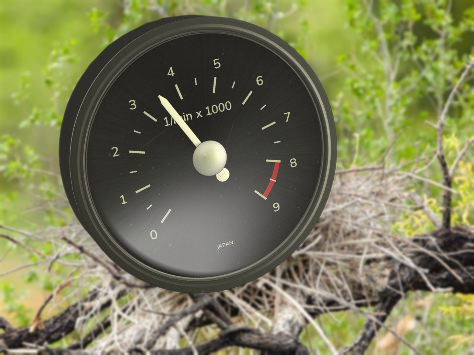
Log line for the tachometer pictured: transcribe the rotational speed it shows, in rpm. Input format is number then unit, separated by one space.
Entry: 3500 rpm
